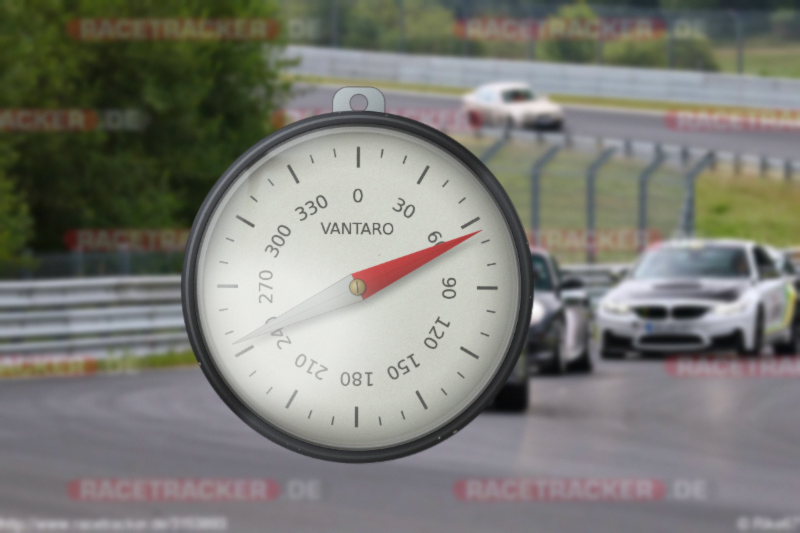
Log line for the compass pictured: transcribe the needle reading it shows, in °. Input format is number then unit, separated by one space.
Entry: 65 °
